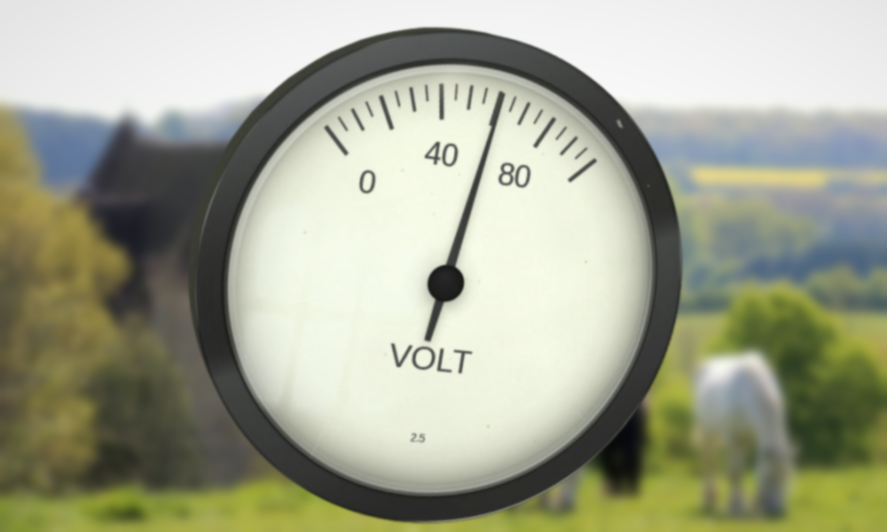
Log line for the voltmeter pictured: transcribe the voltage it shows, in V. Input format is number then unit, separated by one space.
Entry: 60 V
